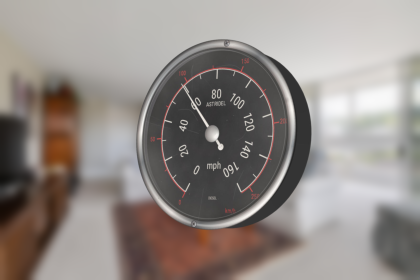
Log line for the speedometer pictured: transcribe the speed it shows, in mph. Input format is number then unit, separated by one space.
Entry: 60 mph
